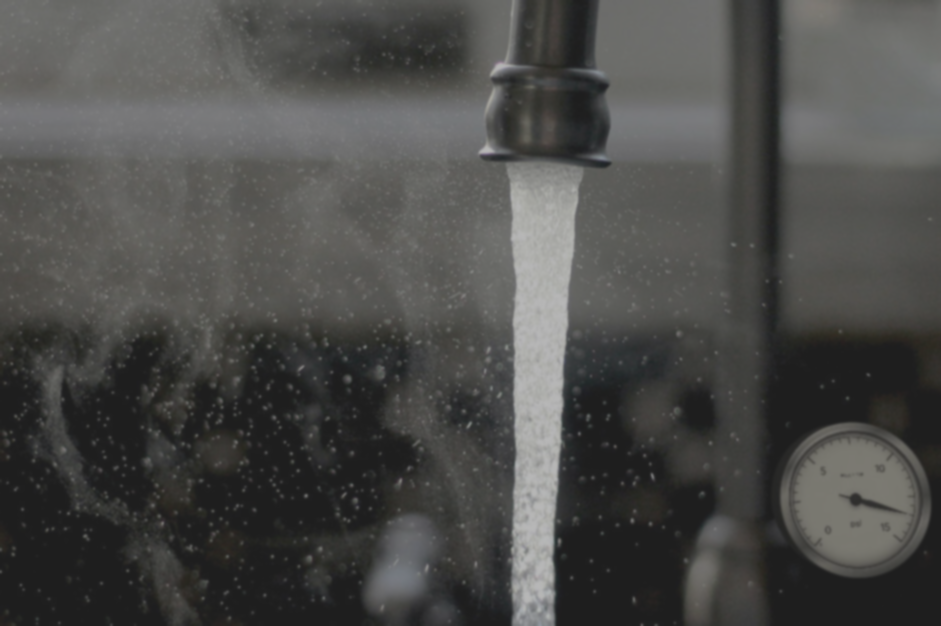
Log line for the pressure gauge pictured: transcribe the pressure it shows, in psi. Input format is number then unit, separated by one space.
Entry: 13.5 psi
